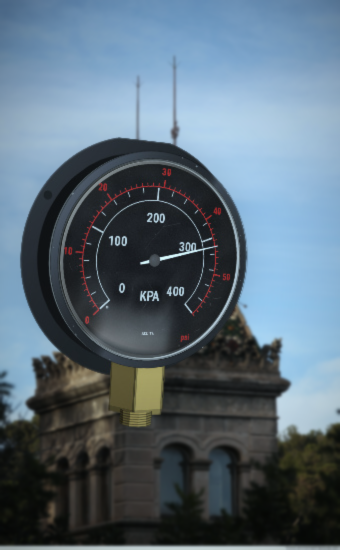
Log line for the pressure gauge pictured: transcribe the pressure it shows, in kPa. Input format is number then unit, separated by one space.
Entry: 310 kPa
